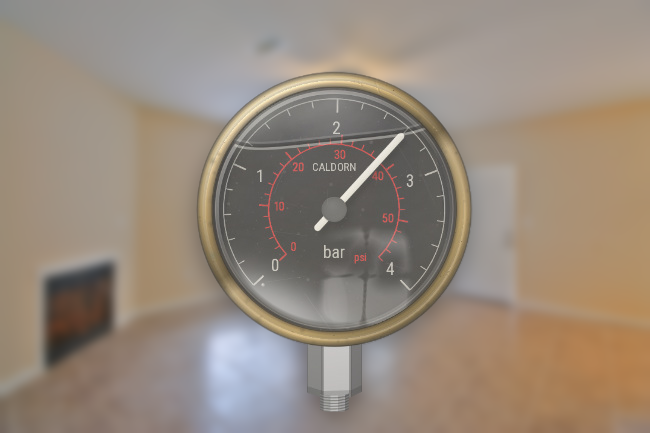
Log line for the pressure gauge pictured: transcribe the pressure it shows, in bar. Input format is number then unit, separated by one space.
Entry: 2.6 bar
